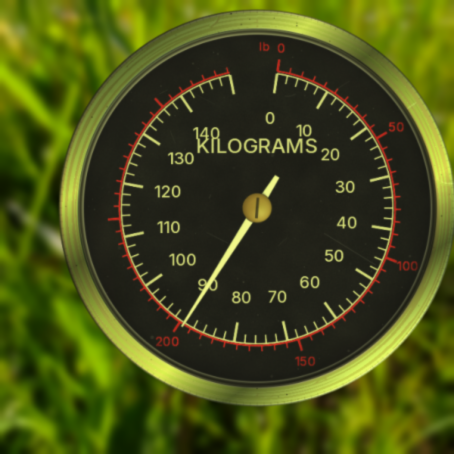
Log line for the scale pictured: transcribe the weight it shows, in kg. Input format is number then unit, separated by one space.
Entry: 90 kg
